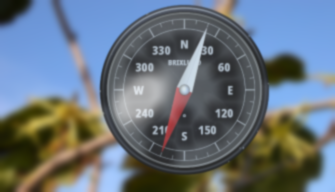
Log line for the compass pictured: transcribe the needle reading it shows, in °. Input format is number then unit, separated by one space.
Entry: 200 °
